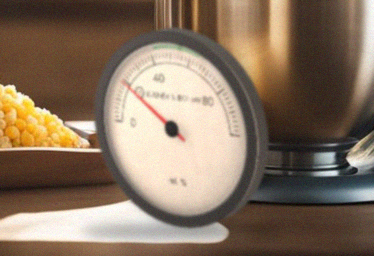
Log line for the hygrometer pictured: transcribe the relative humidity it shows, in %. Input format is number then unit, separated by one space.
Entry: 20 %
